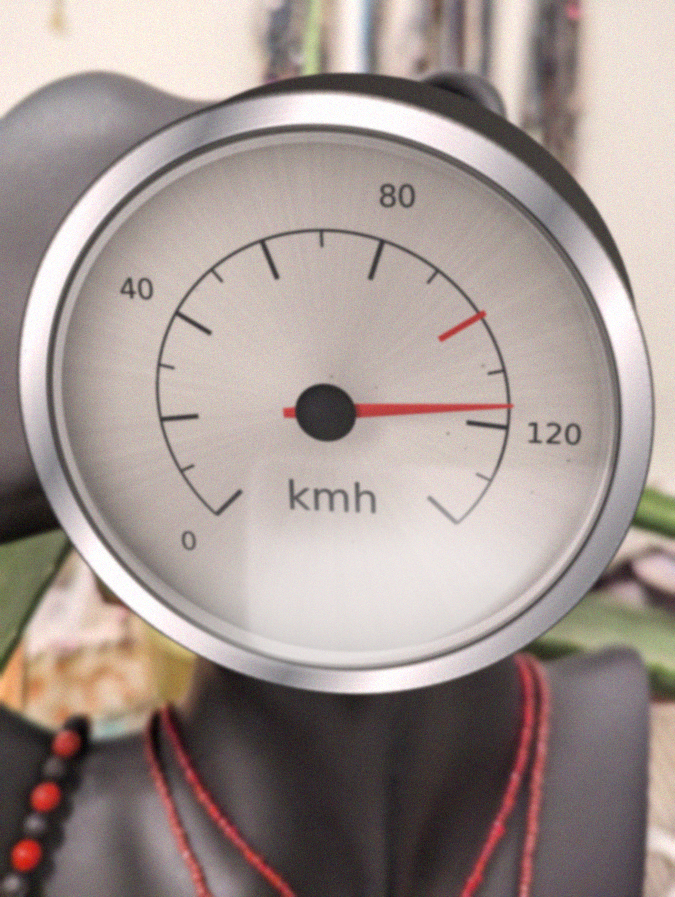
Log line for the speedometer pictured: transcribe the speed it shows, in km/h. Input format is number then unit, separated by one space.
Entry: 115 km/h
